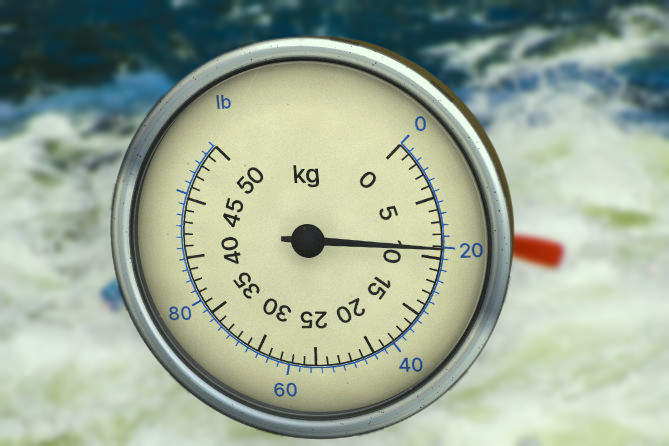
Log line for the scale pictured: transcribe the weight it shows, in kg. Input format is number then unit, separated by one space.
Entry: 9 kg
